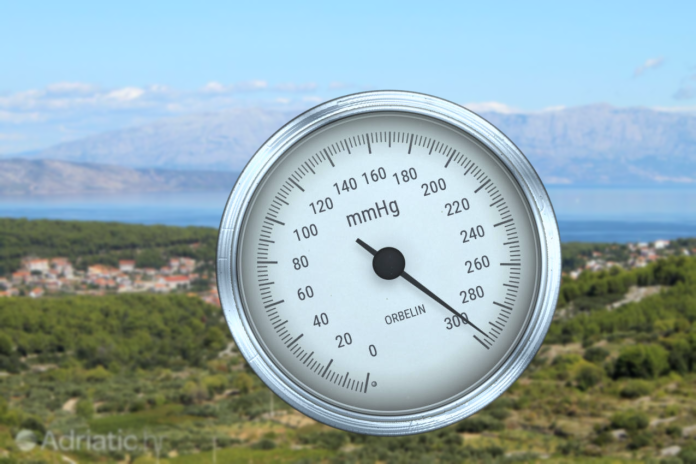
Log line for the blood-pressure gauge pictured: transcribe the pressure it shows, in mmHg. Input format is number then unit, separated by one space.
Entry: 296 mmHg
